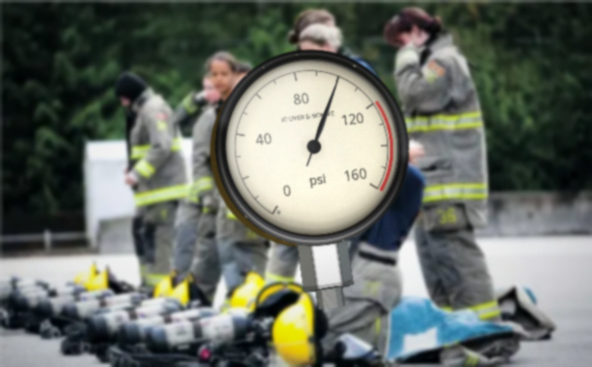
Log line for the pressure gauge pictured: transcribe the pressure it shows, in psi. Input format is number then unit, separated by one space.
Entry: 100 psi
